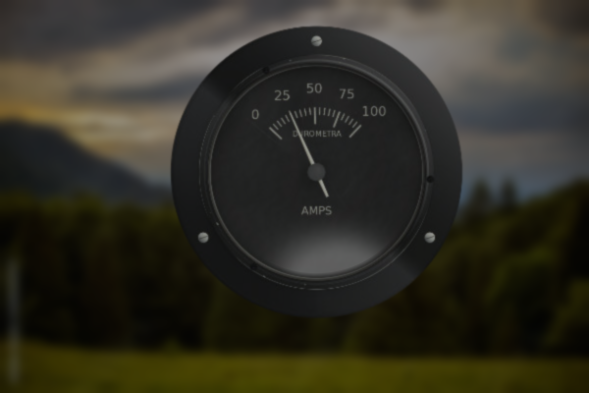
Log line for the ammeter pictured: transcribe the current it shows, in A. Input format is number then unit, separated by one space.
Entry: 25 A
